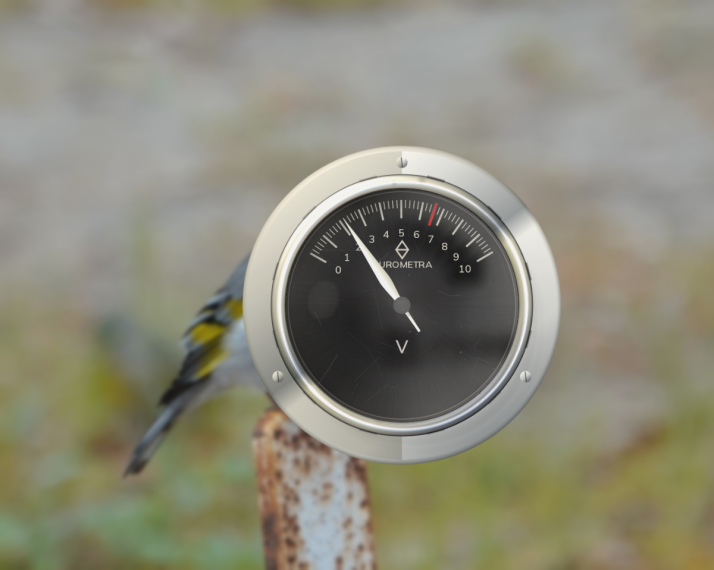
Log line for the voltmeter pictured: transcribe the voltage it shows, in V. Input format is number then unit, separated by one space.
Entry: 2.2 V
